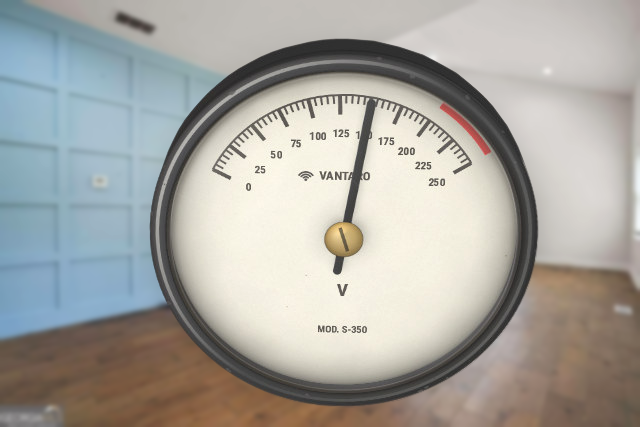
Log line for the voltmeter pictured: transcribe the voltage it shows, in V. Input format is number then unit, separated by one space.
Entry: 150 V
